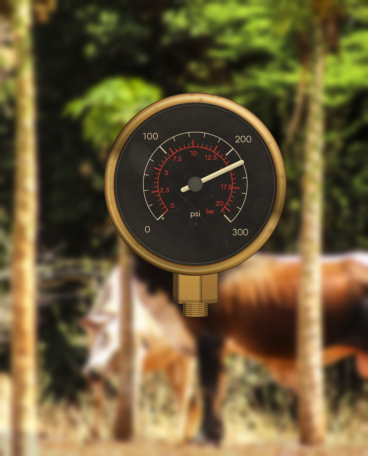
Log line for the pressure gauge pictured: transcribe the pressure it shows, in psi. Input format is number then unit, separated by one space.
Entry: 220 psi
